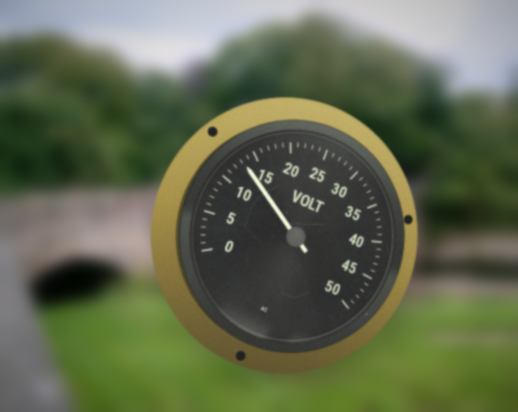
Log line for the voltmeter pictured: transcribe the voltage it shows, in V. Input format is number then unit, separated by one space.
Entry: 13 V
